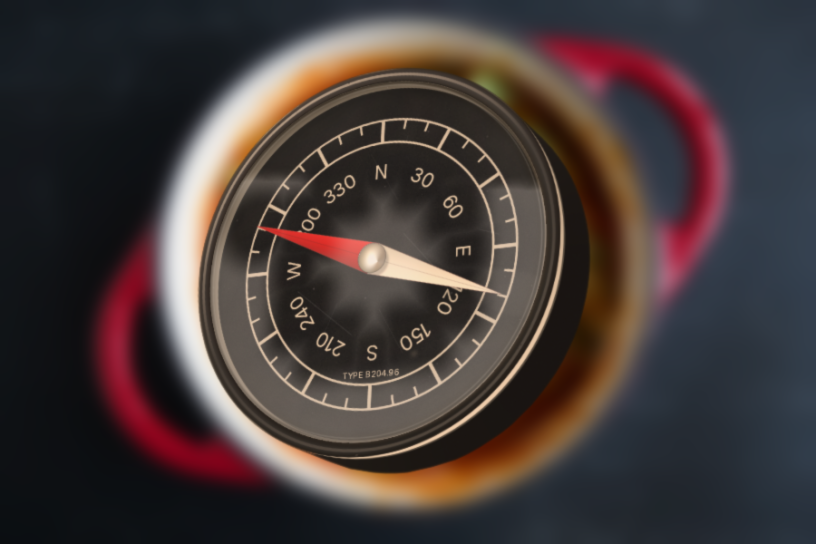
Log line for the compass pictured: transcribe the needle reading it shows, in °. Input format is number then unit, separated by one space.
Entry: 290 °
